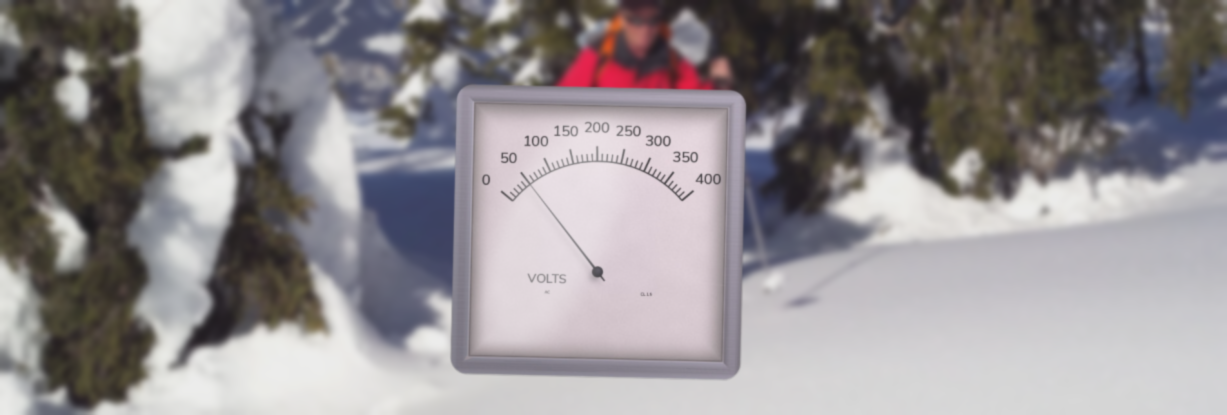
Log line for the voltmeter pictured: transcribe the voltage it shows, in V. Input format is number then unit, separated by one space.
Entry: 50 V
